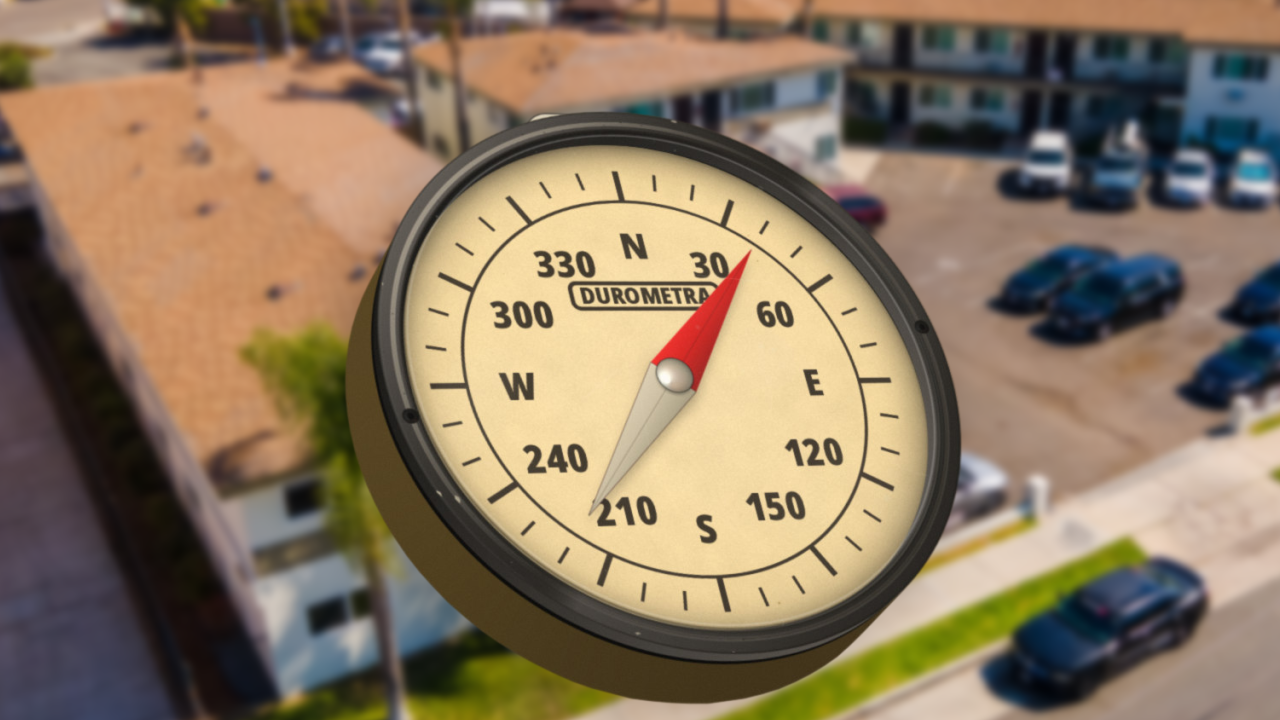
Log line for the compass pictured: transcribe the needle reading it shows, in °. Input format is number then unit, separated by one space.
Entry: 40 °
